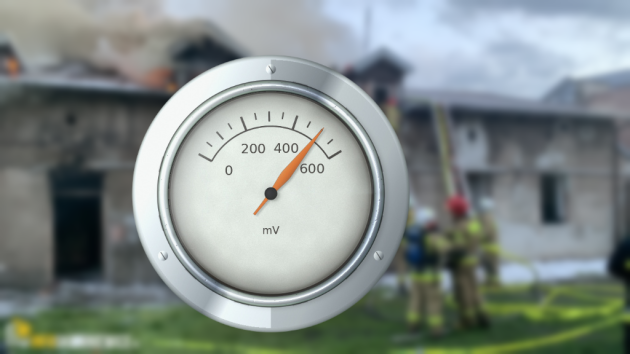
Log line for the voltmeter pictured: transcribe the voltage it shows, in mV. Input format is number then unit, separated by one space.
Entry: 500 mV
